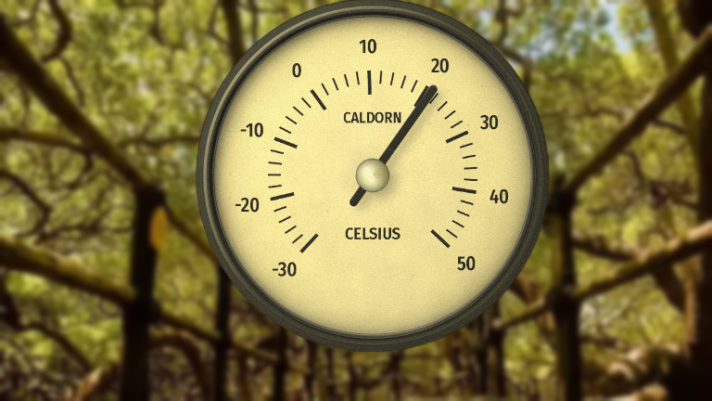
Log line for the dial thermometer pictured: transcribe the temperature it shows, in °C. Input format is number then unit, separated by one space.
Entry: 21 °C
